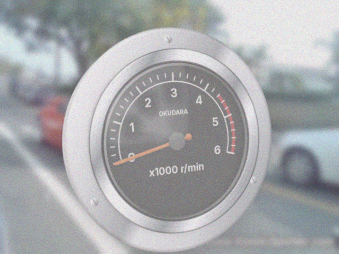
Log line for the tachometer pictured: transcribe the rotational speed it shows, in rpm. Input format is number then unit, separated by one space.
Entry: 0 rpm
